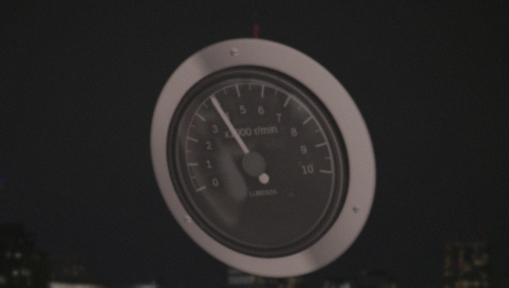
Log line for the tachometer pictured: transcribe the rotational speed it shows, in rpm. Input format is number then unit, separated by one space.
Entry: 4000 rpm
